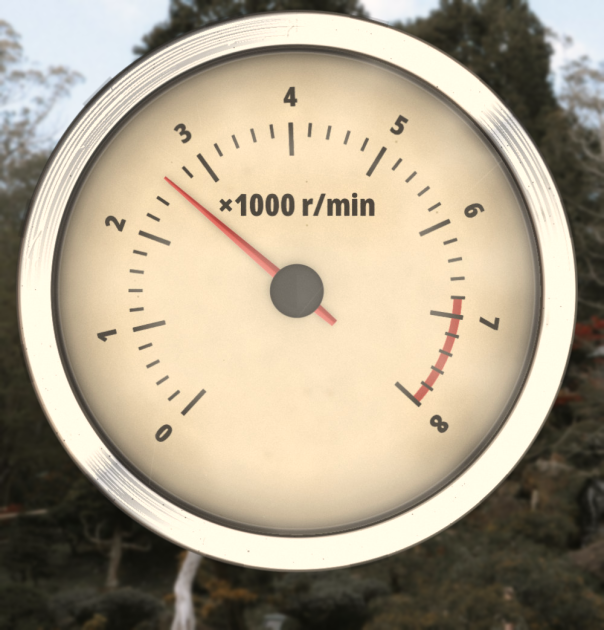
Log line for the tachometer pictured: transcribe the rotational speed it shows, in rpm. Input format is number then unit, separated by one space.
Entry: 2600 rpm
